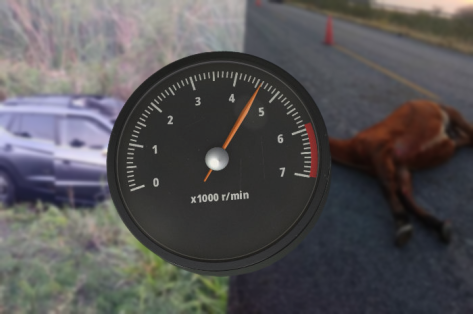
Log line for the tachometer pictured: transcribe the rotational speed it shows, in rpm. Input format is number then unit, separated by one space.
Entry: 4600 rpm
